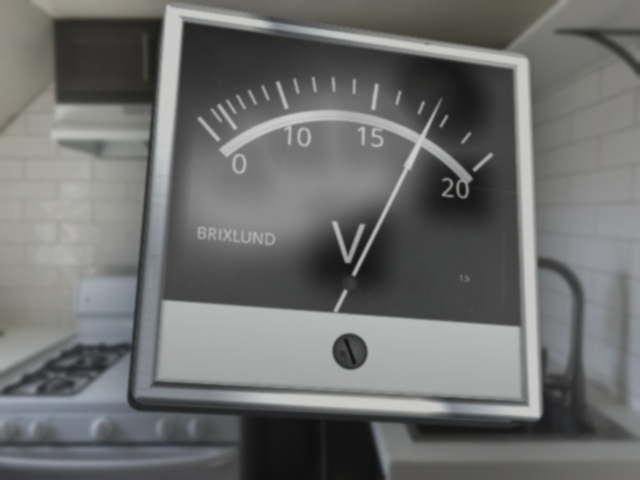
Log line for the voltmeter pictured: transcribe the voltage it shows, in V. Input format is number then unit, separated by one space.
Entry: 17.5 V
